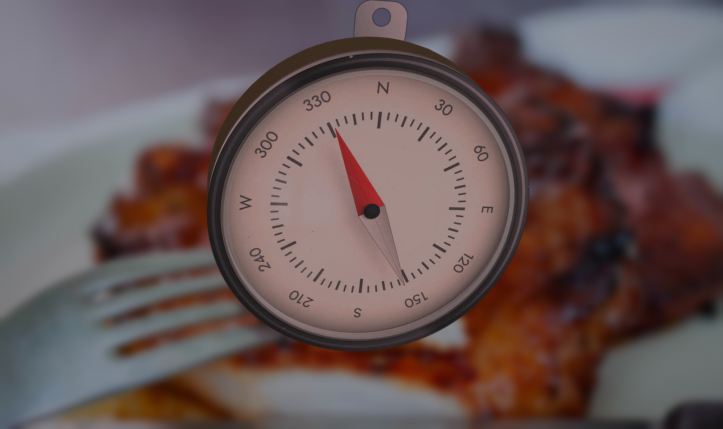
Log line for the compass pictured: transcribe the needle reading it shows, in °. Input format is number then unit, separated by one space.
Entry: 332.5 °
